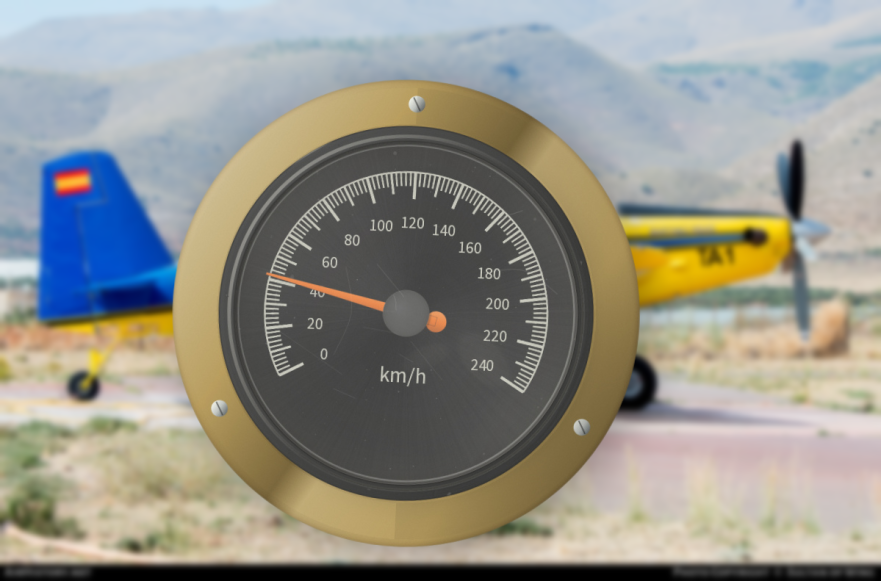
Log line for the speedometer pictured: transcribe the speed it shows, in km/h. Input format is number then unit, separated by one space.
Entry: 42 km/h
